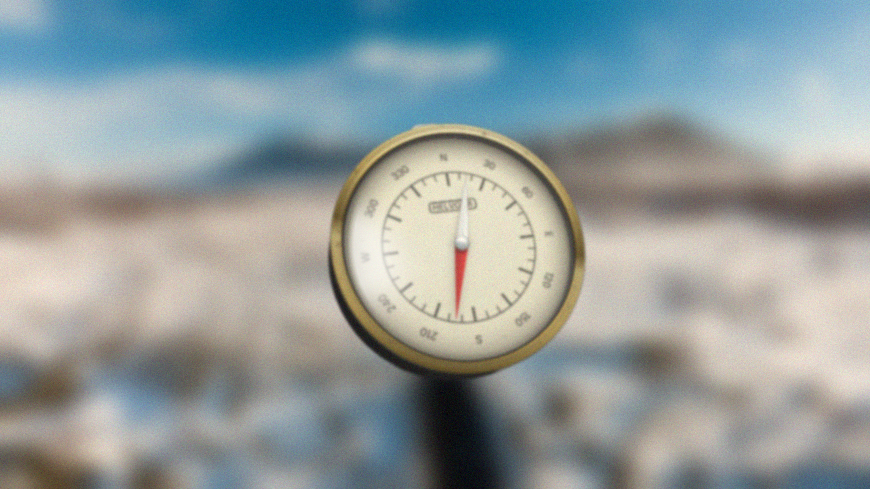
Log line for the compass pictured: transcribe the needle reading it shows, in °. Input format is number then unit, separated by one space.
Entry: 195 °
